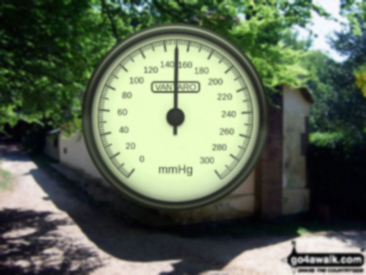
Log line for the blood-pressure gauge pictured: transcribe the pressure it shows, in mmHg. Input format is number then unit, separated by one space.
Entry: 150 mmHg
